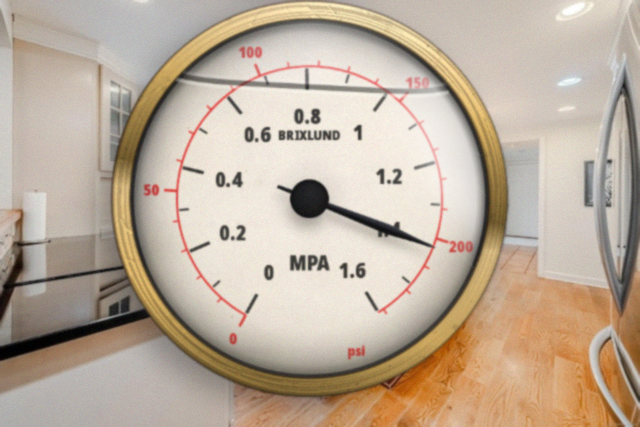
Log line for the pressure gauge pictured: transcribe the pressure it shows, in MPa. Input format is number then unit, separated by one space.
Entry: 1.4 MPa
